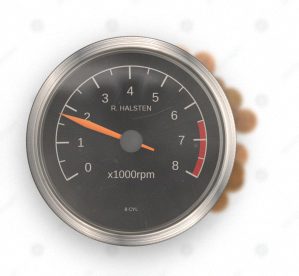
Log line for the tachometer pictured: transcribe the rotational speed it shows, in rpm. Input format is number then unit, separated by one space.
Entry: 1750 rpm
